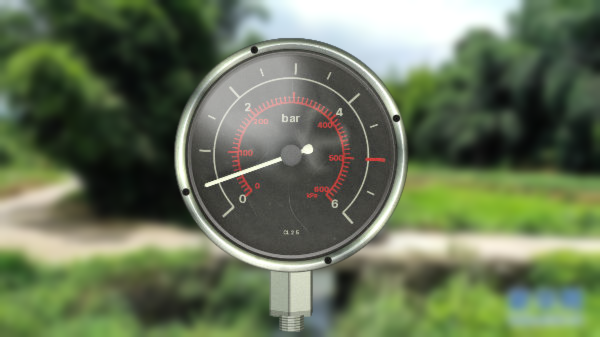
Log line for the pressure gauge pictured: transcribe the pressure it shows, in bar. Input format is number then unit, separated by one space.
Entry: 0.5 bar
